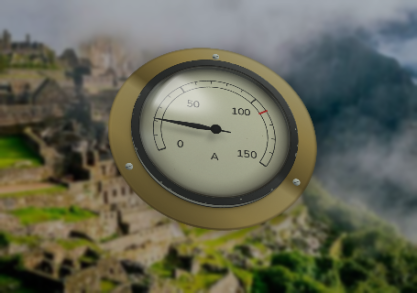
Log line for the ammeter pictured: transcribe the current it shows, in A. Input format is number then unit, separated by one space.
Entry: 20 A
